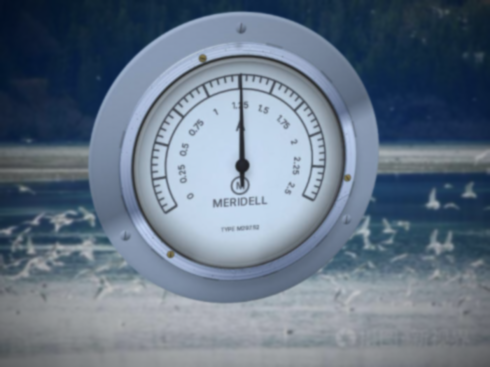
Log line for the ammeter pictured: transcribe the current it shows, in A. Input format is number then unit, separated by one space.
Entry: 1.25 A
